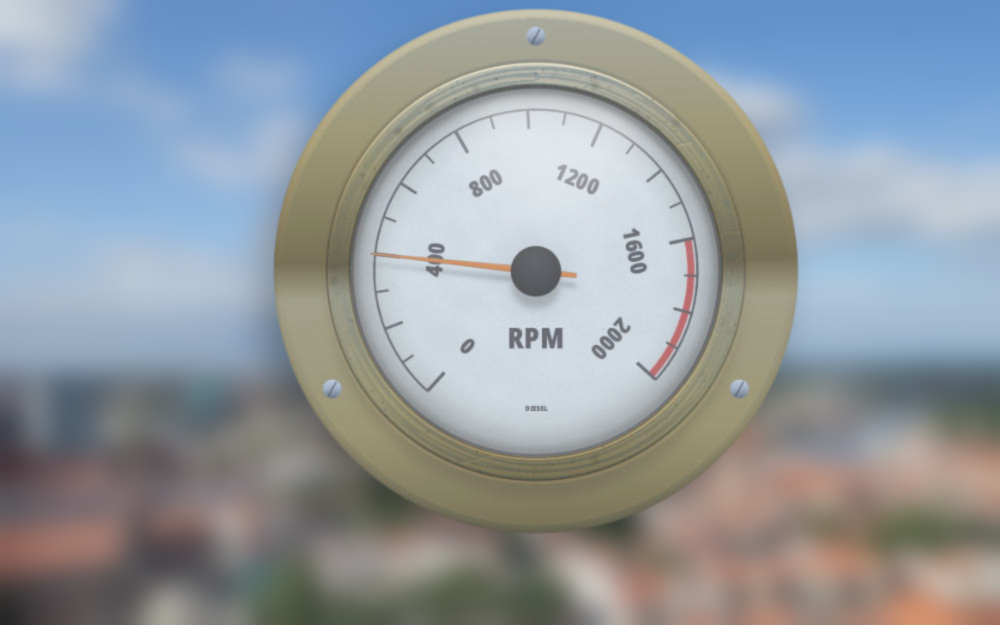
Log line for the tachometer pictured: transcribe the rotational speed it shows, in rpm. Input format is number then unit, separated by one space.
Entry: 400 rpm
